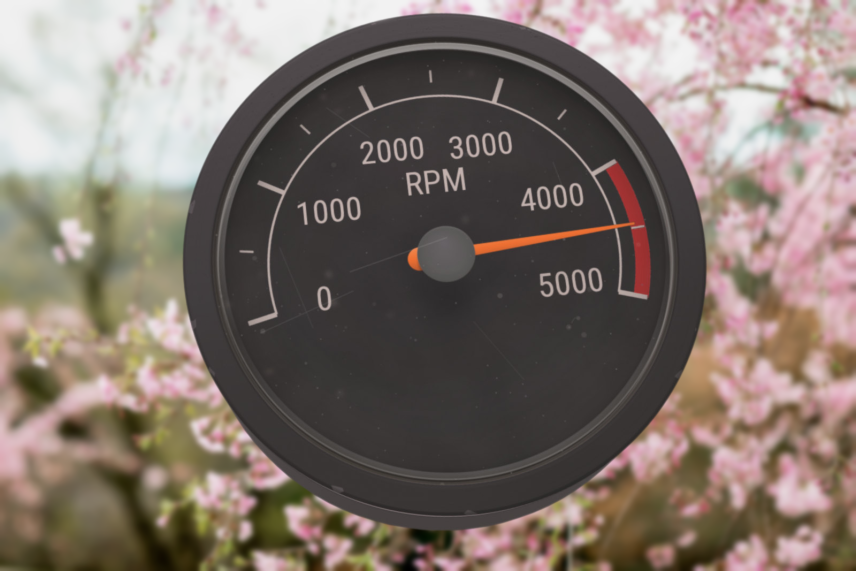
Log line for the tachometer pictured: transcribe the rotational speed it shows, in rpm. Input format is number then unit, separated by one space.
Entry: 4500 rpm
